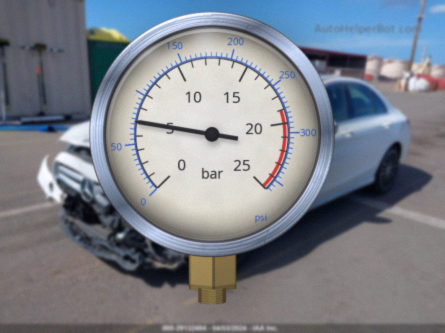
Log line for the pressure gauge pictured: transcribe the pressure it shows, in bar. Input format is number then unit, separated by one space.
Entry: 5 bar
